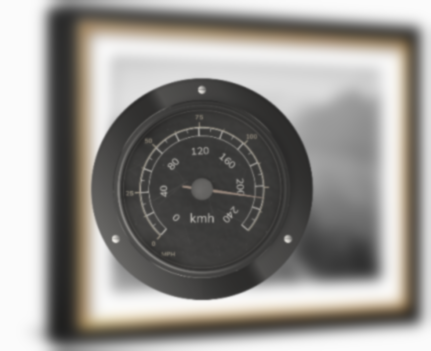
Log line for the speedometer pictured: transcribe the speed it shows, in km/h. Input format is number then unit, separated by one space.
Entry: 210 km/h
